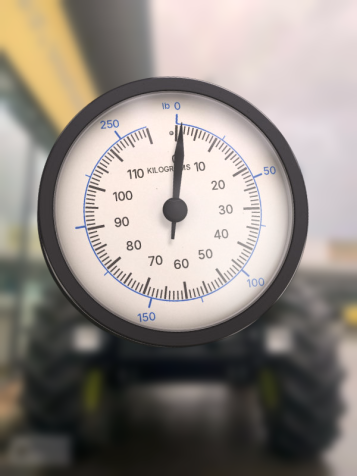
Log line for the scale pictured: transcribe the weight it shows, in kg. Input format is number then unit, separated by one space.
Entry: 1 kg
